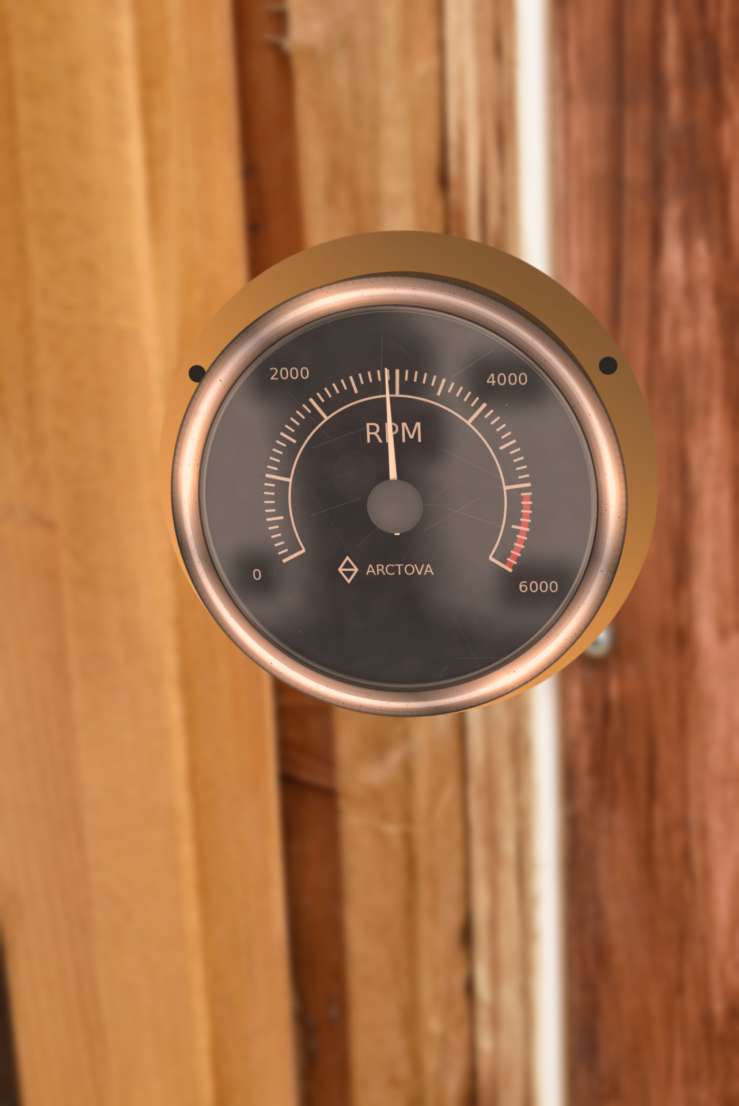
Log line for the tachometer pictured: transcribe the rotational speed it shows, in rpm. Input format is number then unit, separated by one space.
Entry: 2900 rpm
